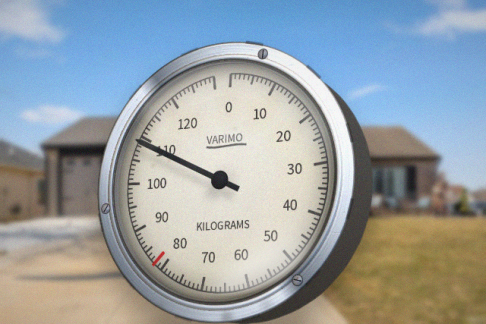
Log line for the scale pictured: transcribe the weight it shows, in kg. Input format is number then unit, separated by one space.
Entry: 109 kg
